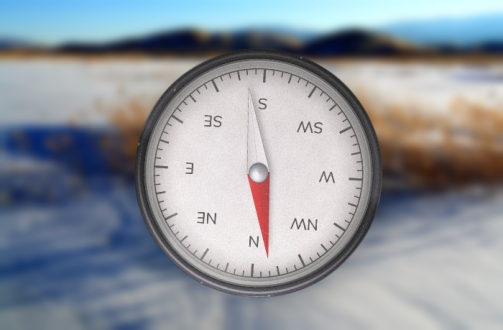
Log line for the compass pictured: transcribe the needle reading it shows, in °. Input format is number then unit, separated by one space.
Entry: 350 °
